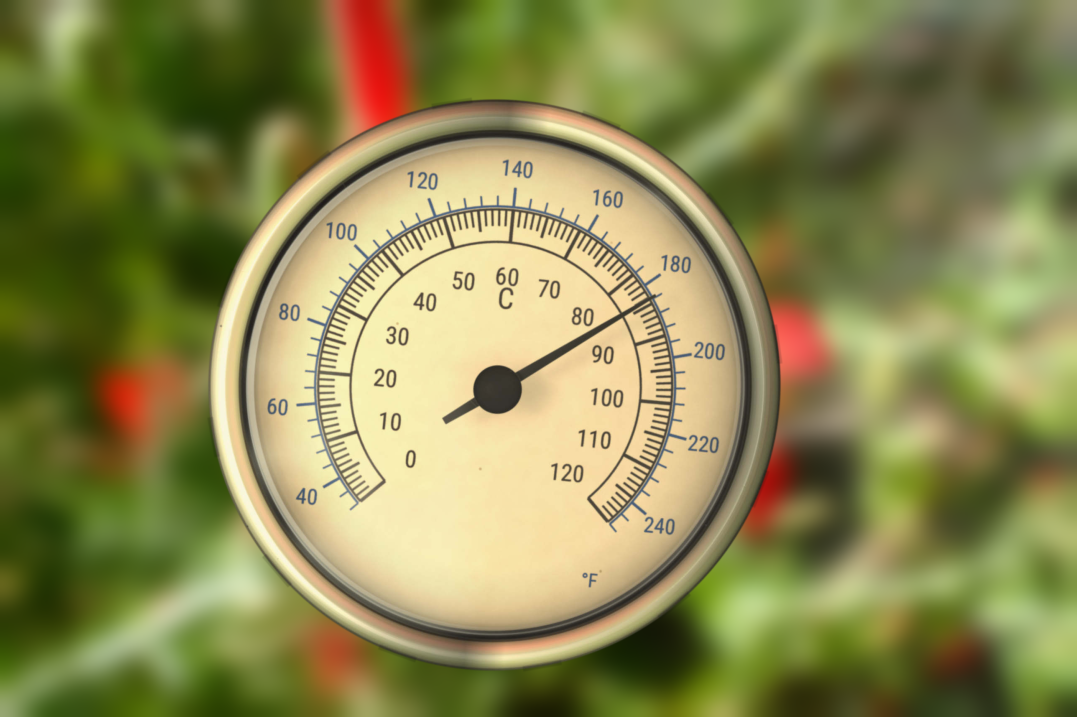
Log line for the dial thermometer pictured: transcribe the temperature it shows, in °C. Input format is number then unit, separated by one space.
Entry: 84 °C
